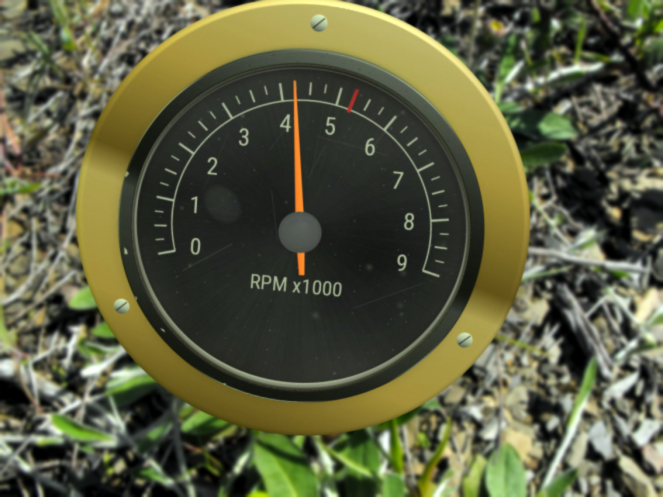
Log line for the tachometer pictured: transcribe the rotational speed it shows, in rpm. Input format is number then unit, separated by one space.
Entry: 4250 rpm
